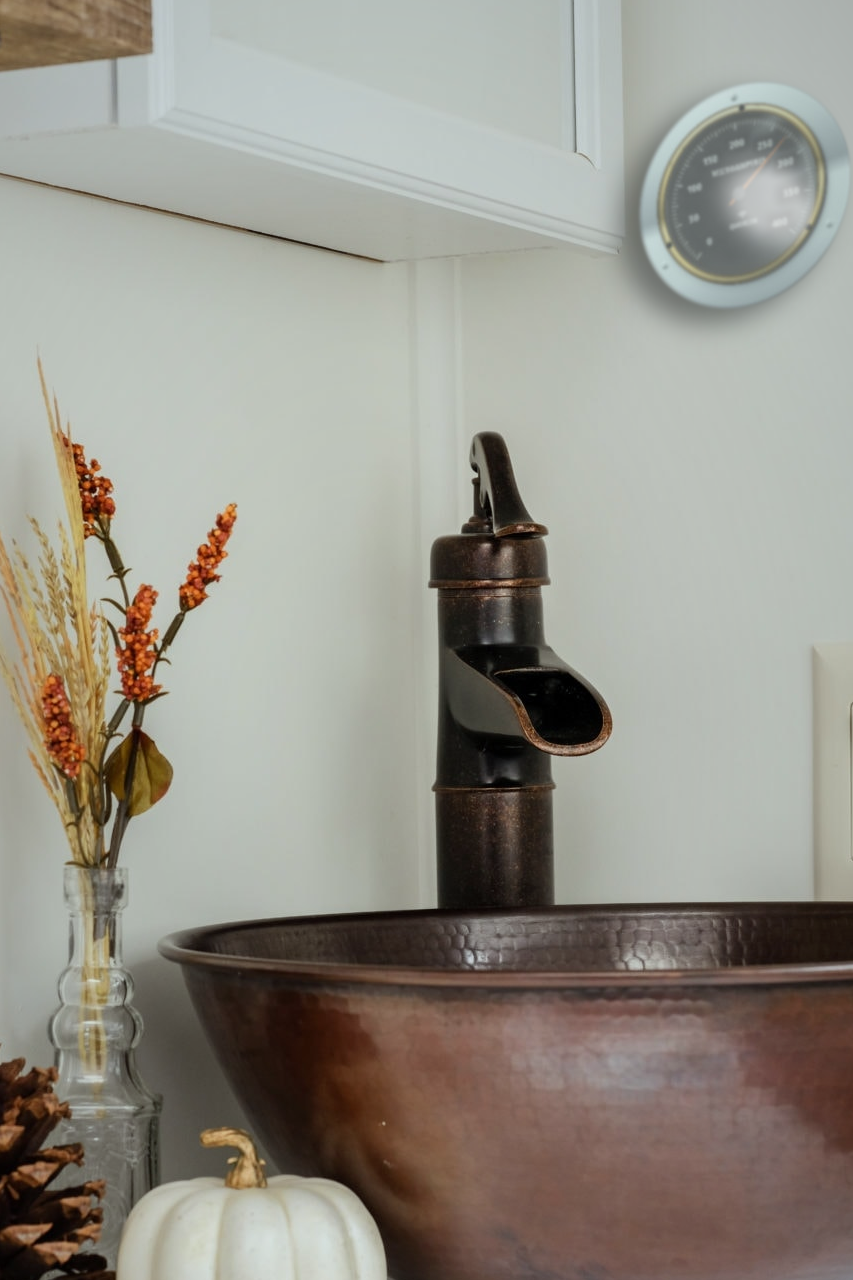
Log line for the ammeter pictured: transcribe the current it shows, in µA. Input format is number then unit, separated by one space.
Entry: 275 µA
